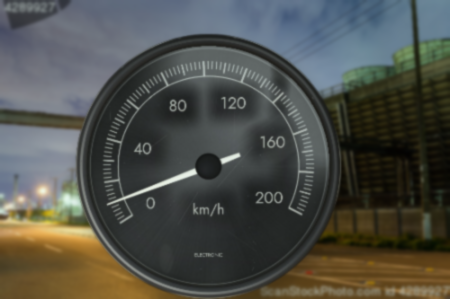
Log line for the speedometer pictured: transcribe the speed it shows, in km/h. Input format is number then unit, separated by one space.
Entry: 10 km/h
